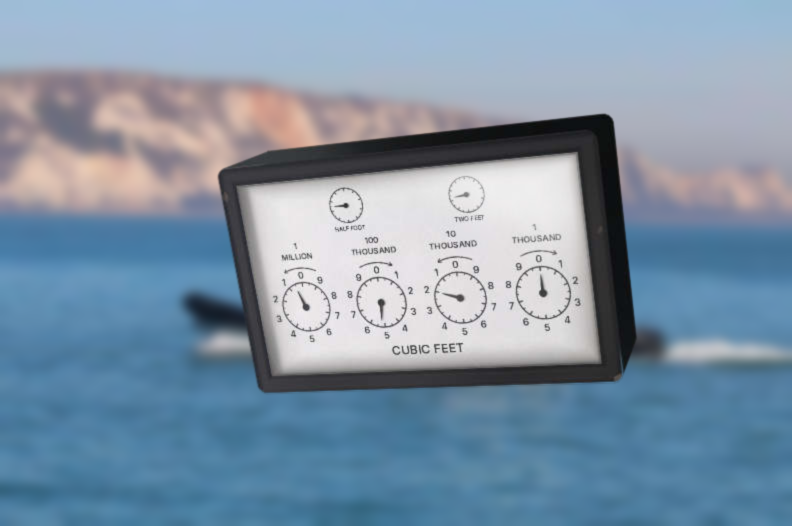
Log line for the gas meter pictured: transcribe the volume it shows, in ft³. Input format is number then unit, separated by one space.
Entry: 52000 ft³
